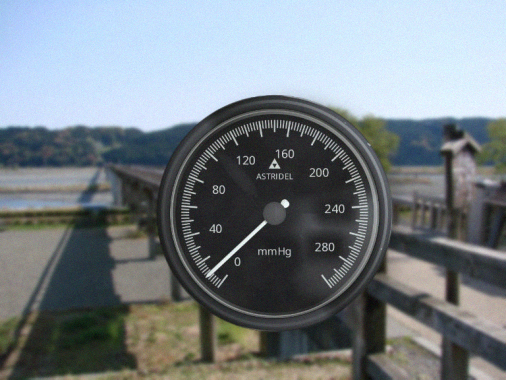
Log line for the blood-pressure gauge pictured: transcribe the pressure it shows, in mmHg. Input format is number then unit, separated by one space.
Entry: 10 mmHg
